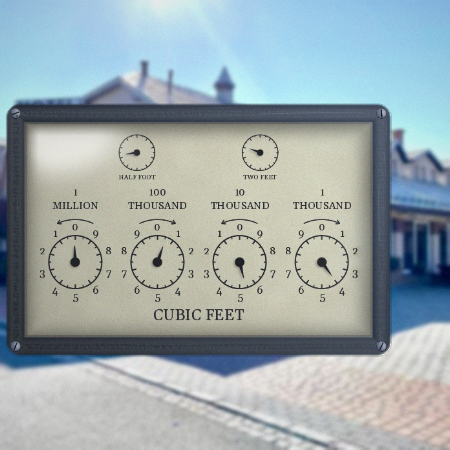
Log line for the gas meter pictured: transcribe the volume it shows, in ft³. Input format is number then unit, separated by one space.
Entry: 5400 ft³
